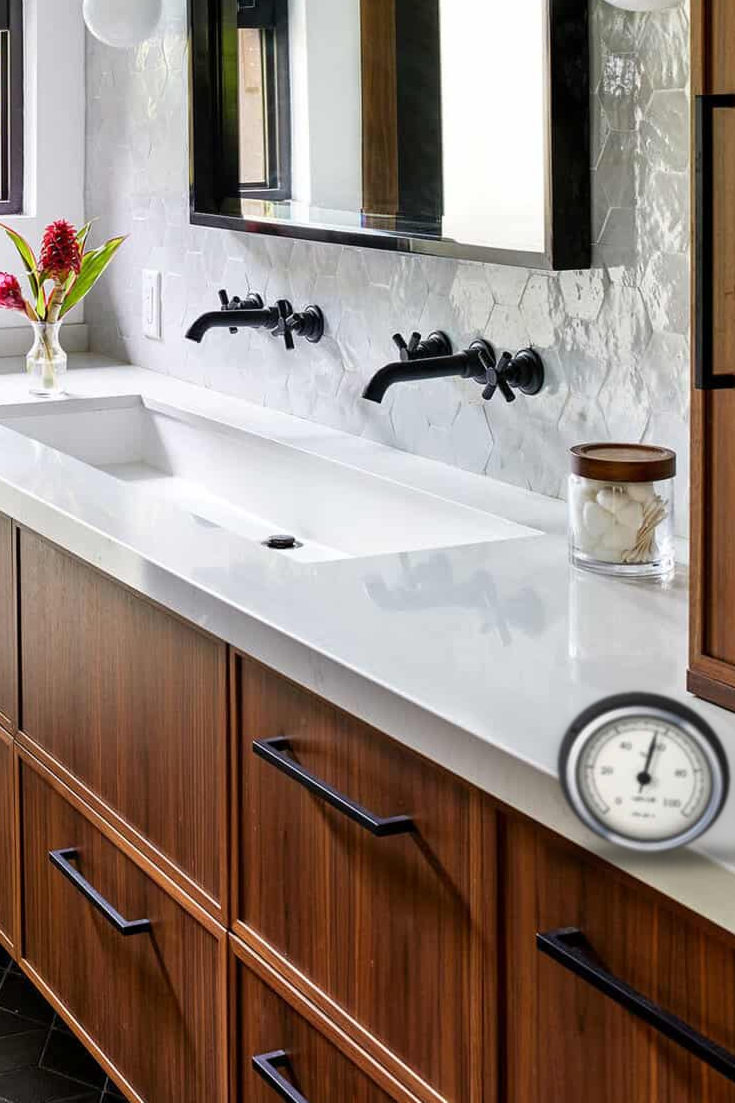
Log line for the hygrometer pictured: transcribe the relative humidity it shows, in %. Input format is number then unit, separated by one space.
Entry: 56 %
